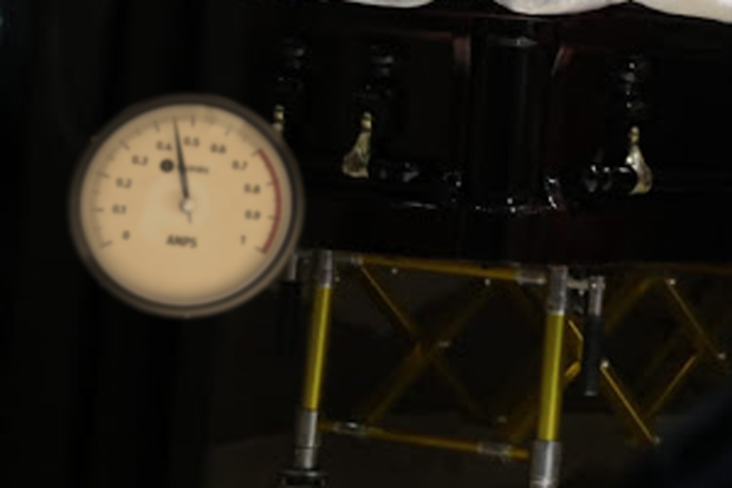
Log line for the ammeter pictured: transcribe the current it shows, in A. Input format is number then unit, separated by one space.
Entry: 0.45 A
